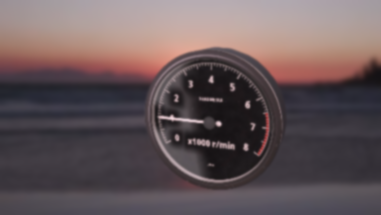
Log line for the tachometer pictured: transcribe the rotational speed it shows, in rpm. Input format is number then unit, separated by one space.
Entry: 1000 rpm
